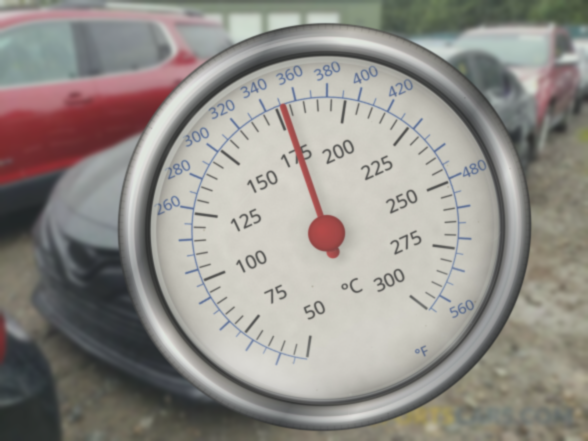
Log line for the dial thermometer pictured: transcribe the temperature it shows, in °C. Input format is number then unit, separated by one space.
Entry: 177.5 °C
